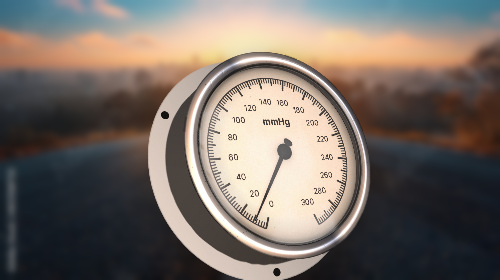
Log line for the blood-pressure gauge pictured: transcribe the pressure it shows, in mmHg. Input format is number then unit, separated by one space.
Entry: 10 mmHg
